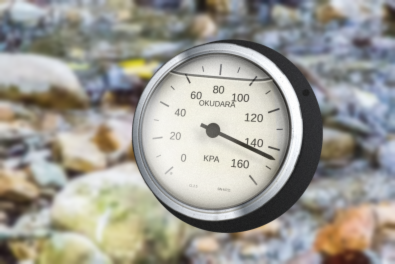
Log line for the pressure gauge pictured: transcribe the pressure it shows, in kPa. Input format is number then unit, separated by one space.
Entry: 145 kPa
